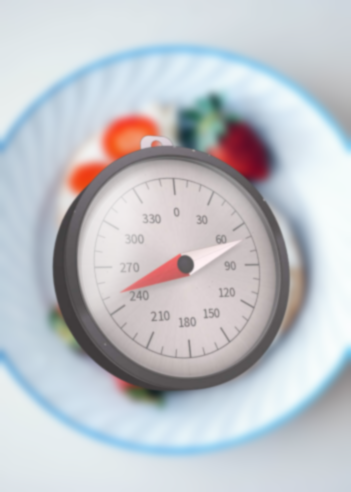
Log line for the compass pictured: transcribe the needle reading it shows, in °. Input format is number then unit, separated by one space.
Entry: 250 °
